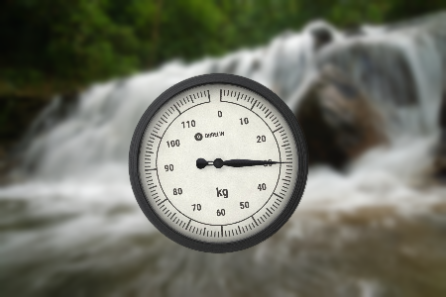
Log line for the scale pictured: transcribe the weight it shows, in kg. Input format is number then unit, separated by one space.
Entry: 30 kg
